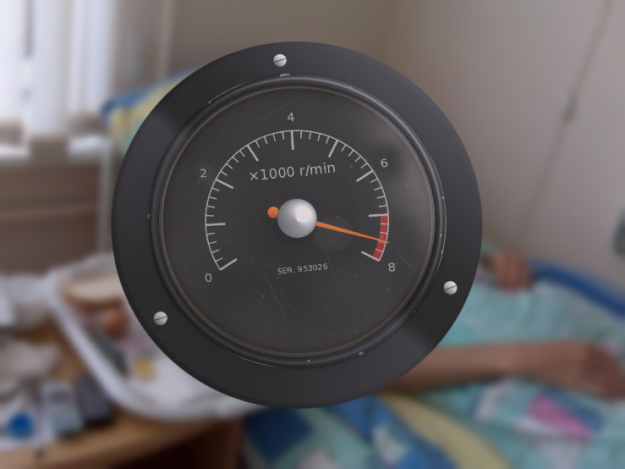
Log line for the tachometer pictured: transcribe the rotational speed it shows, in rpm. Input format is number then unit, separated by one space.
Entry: 7600 rpm
